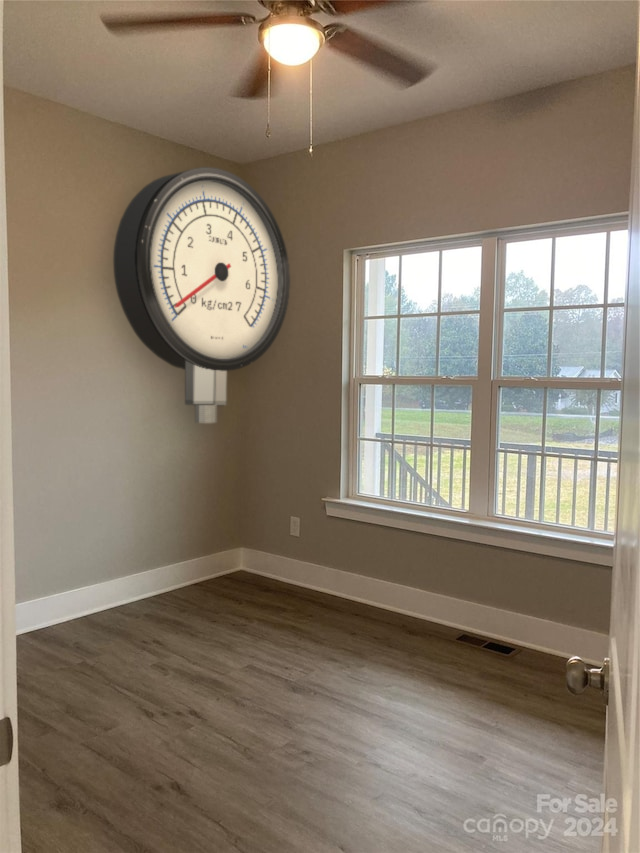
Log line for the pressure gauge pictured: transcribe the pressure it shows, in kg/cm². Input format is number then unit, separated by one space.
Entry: 0.2 kg/cm²
